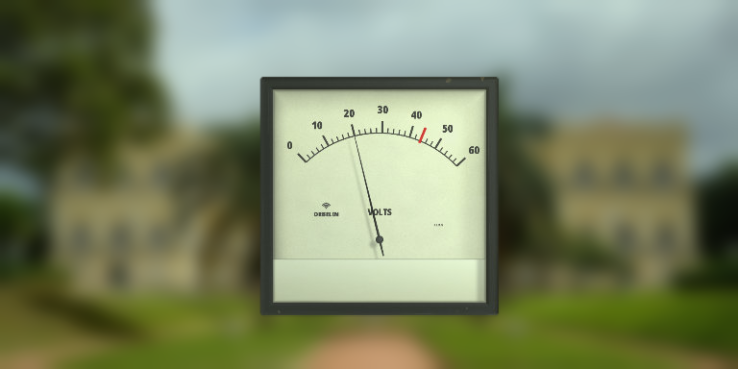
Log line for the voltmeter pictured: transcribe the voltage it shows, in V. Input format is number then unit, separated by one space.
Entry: 20 V
